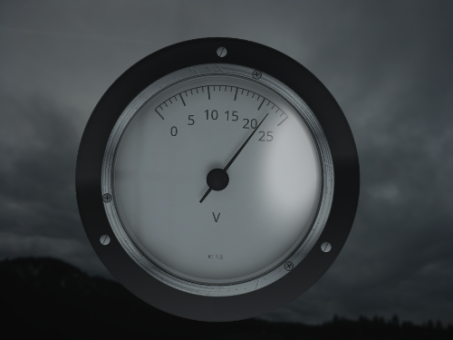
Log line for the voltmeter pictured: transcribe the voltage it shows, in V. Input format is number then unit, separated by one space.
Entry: 22 V
